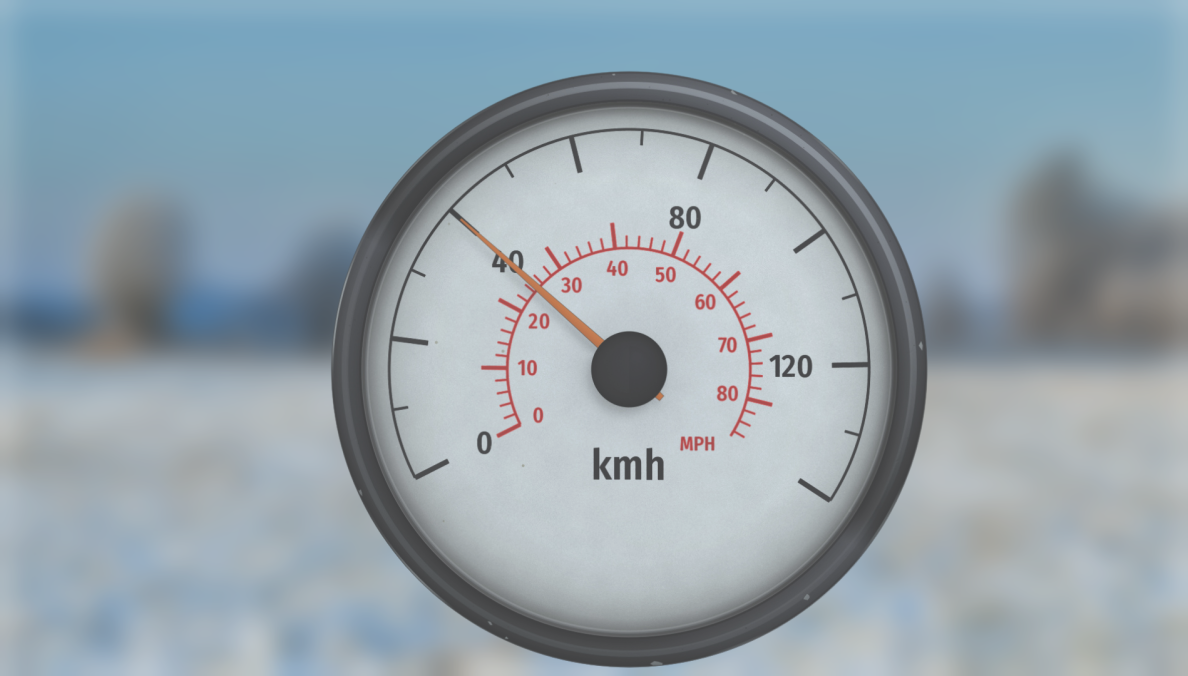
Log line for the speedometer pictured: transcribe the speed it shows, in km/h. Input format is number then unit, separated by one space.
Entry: 40 km/h
